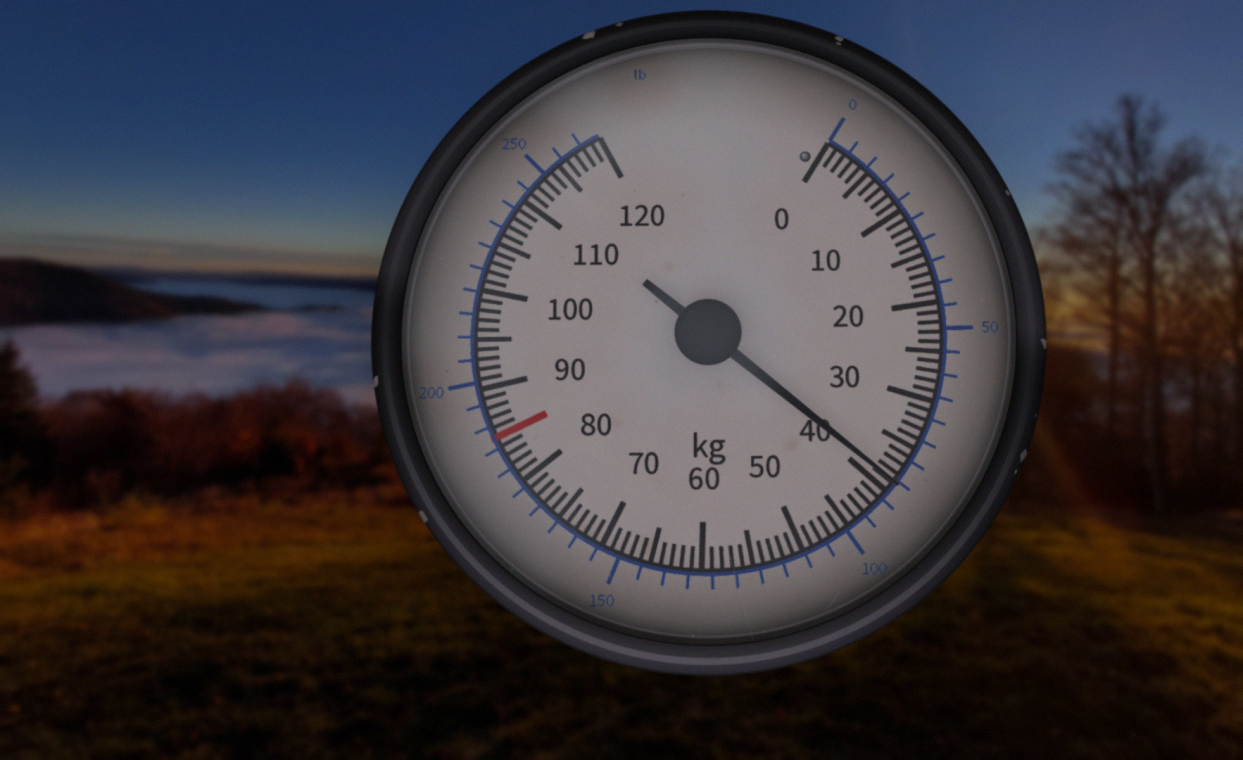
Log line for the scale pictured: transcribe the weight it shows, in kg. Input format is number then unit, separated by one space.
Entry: 39 kg
